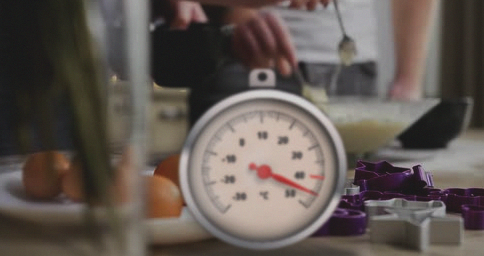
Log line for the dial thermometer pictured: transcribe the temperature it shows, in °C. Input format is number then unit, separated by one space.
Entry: 45 °C
